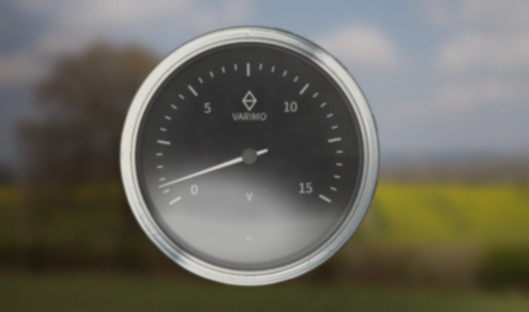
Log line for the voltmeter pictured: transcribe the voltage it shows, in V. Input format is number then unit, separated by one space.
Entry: 0.75 V
